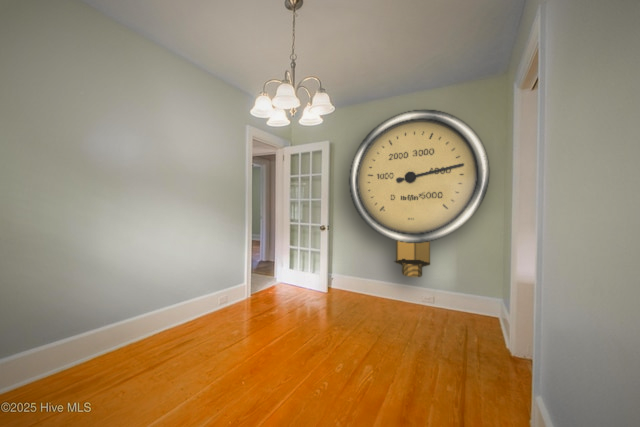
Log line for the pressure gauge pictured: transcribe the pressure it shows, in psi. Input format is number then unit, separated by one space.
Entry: 4000 psi
